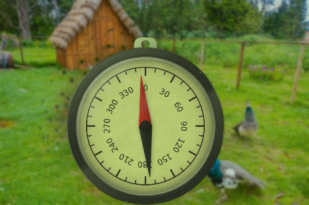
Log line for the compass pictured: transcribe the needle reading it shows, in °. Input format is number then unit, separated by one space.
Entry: 355 °
